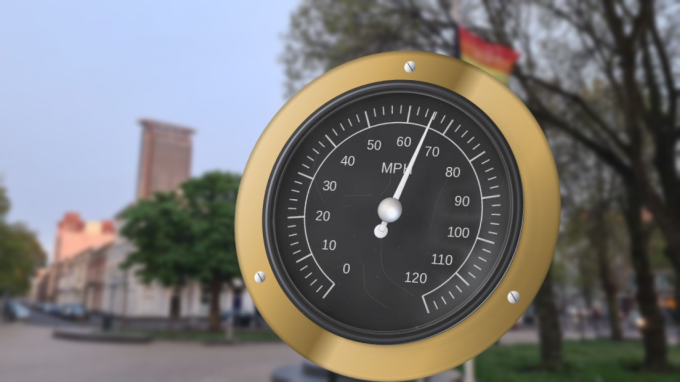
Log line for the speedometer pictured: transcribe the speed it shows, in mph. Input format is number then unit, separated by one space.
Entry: 66 mph
